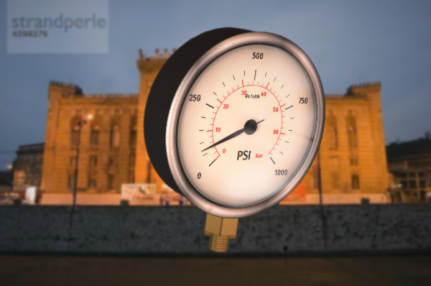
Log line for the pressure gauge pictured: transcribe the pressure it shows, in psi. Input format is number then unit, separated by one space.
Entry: 75 psi
